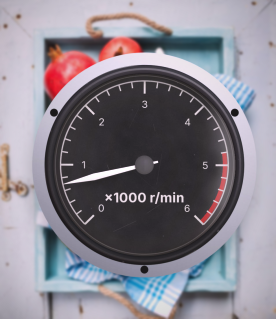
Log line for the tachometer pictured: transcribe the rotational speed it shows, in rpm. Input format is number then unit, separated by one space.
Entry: 700 rpm
